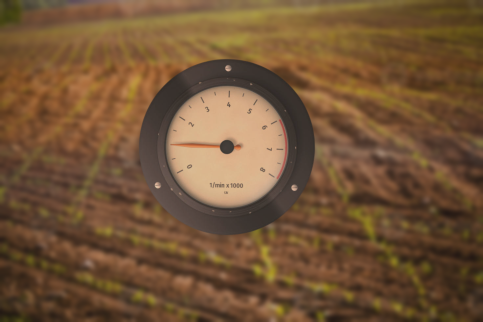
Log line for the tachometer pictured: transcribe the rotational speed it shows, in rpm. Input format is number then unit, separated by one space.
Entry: 1000 rpm
